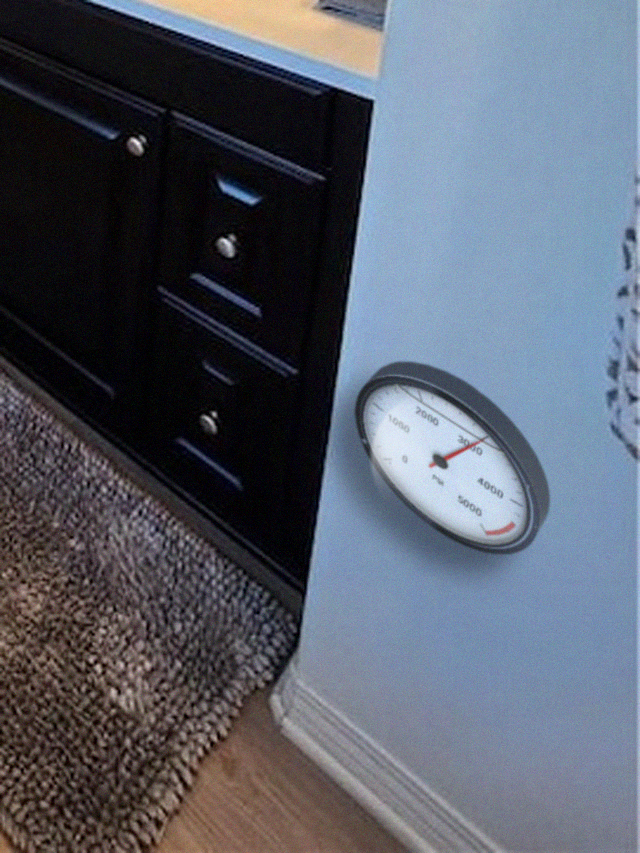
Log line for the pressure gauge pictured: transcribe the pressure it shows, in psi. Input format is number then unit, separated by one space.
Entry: 3000 psi
